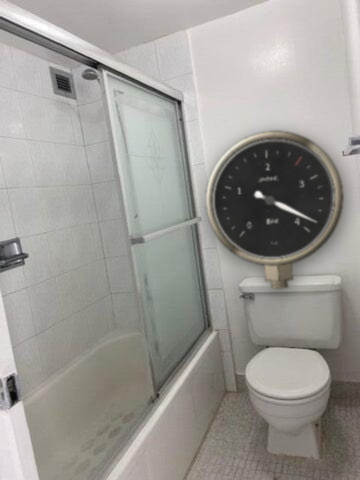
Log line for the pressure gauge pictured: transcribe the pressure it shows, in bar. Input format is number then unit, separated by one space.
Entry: 3.8 bar
